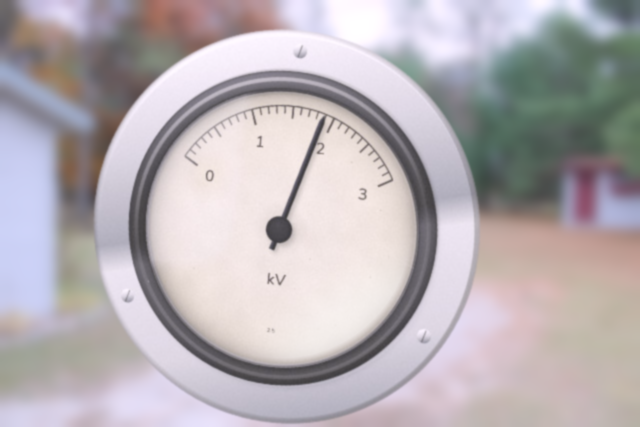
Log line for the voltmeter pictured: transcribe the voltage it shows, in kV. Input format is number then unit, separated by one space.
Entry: 1.9 kV
